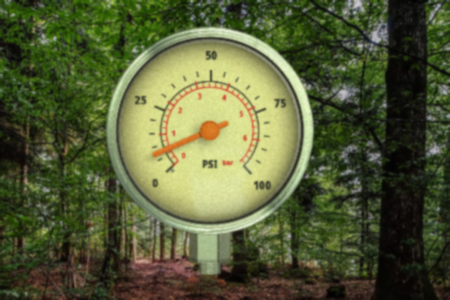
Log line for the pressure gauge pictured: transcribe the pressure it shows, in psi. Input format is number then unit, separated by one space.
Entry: 7.5 psi
